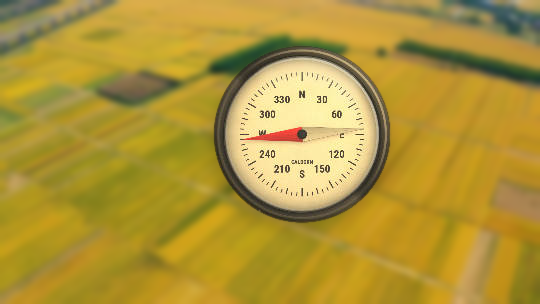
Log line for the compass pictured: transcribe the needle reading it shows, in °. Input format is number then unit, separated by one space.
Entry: 265 °
